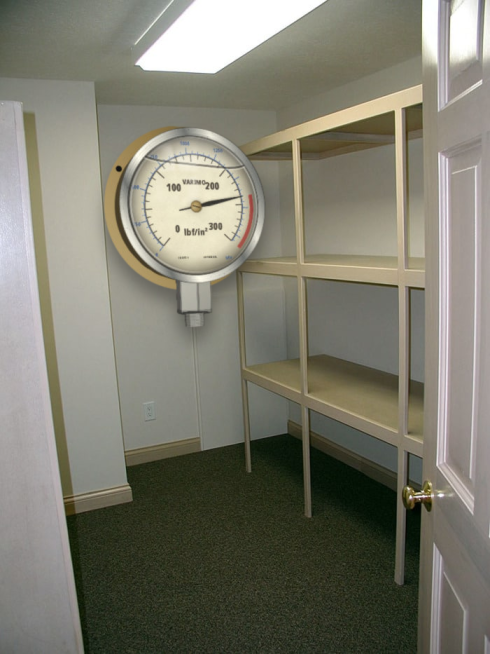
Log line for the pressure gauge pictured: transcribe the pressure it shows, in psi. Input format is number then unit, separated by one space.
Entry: 240 psi
